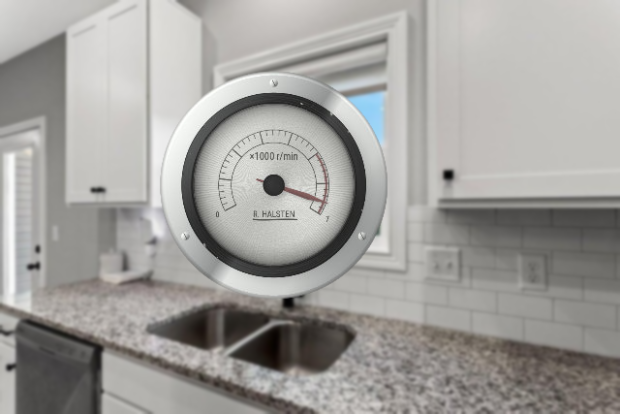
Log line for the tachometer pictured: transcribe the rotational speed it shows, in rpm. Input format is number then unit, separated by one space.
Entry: 6600 rpm
